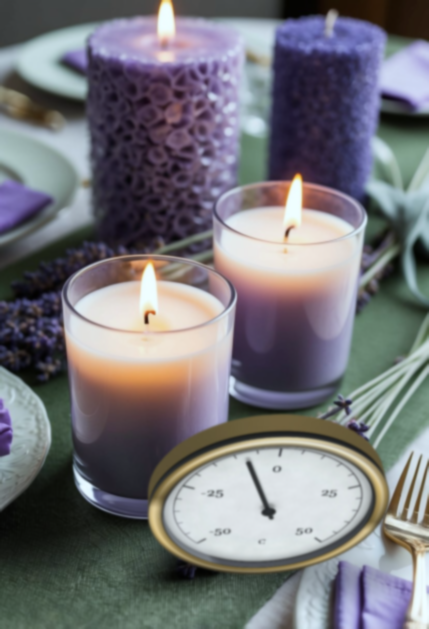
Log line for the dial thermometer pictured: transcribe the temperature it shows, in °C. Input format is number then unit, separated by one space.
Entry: -7.5 °C
